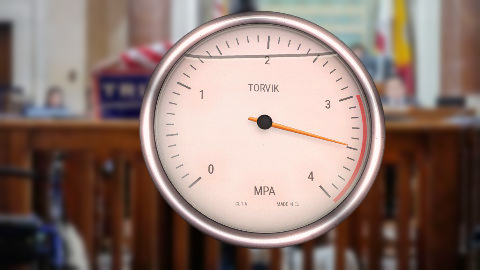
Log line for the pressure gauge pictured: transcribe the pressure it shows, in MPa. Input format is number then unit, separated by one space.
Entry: 3.5 MPa
